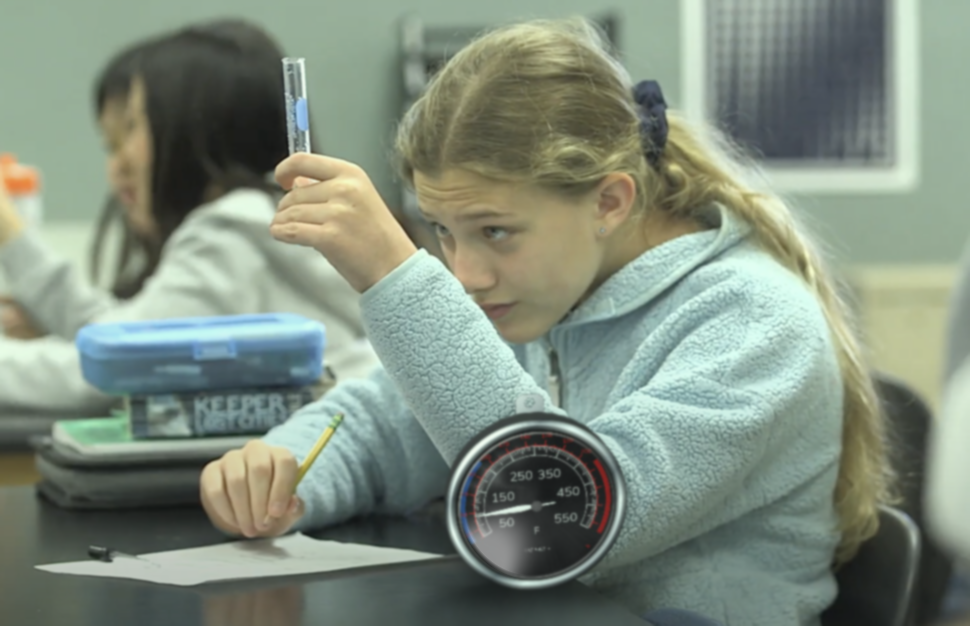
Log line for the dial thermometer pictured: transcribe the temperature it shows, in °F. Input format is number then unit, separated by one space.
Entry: 100 °F
